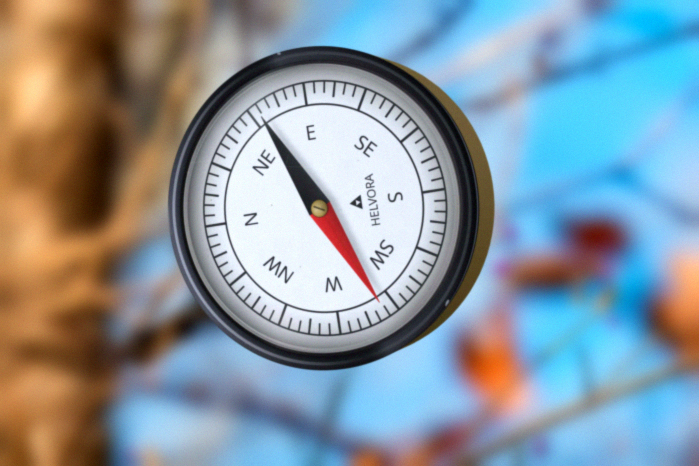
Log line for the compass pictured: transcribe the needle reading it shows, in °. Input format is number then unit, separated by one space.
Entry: 245 °
